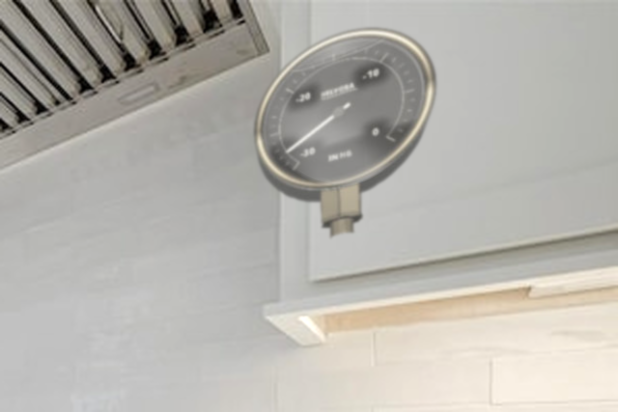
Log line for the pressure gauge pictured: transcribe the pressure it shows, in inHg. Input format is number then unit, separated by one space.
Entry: -28 inHg
